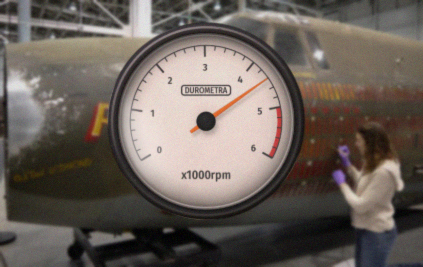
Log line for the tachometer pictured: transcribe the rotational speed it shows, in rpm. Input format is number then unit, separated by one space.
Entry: 4400 rpm
